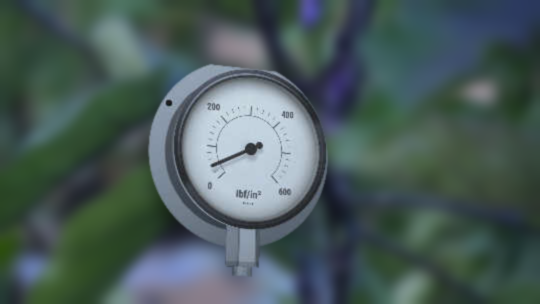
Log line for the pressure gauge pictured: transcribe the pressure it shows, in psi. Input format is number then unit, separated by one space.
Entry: 40 psi
